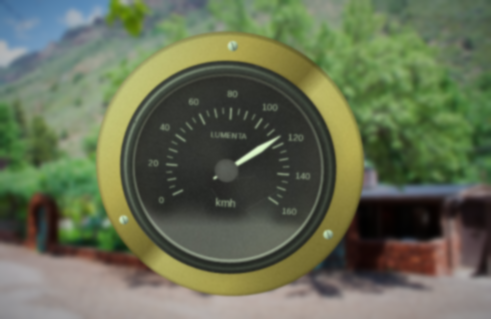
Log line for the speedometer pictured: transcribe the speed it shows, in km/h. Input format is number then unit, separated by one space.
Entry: 115 km/h
